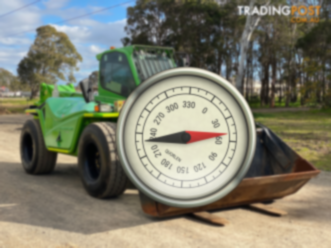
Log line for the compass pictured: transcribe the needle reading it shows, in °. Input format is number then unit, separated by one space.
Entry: 50 °
